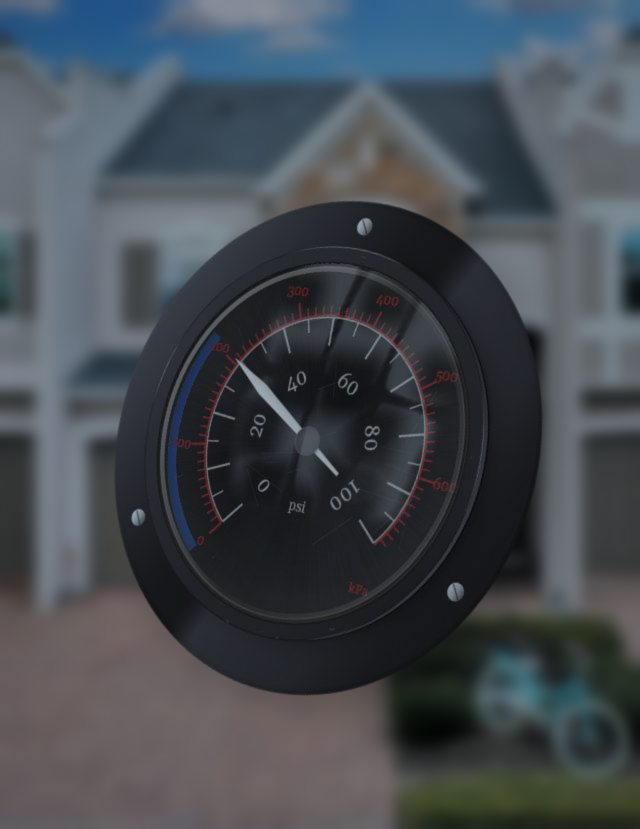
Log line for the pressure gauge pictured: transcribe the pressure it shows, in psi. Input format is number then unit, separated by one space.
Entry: 30 psi
